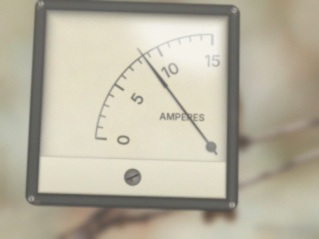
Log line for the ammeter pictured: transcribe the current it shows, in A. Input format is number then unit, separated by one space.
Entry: 8.5 A
